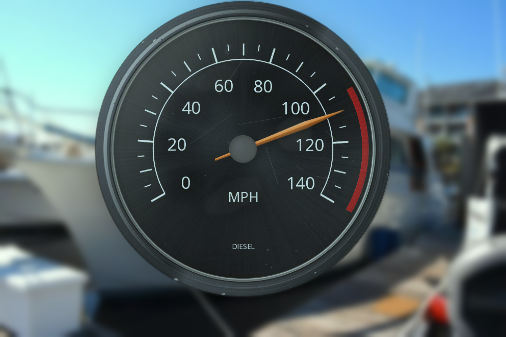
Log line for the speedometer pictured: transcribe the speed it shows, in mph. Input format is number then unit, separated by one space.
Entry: 110 mph
